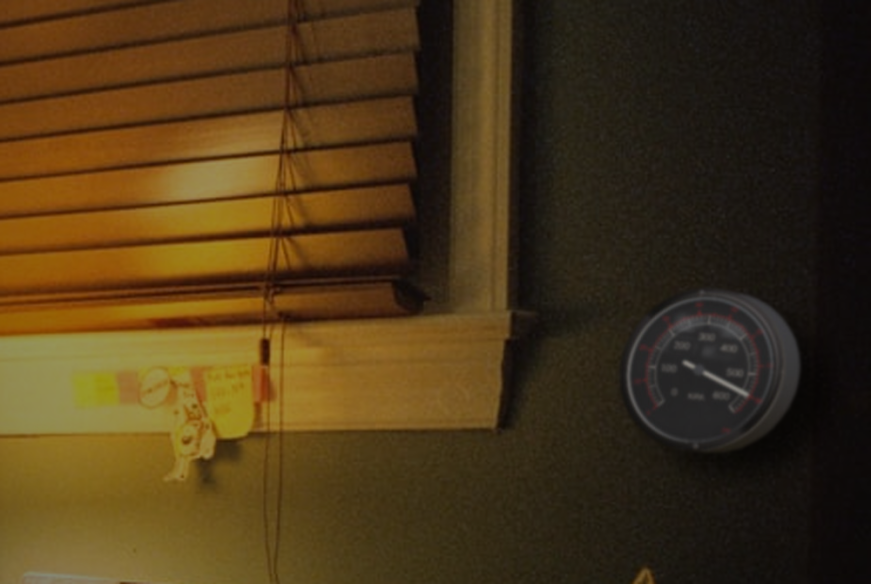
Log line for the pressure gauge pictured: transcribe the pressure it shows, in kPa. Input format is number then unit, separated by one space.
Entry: 550 kPa
